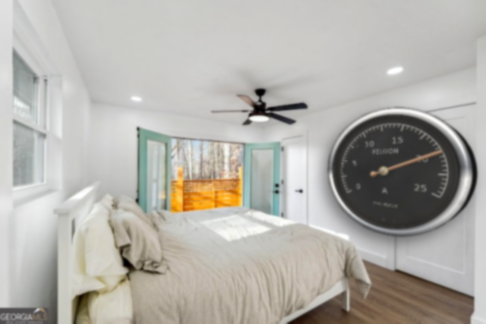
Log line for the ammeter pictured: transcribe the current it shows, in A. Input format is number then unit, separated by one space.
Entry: 20 A
